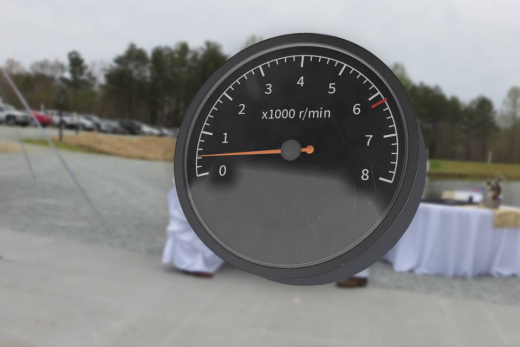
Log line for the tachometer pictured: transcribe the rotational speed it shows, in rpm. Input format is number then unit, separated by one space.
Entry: 400 rpm
